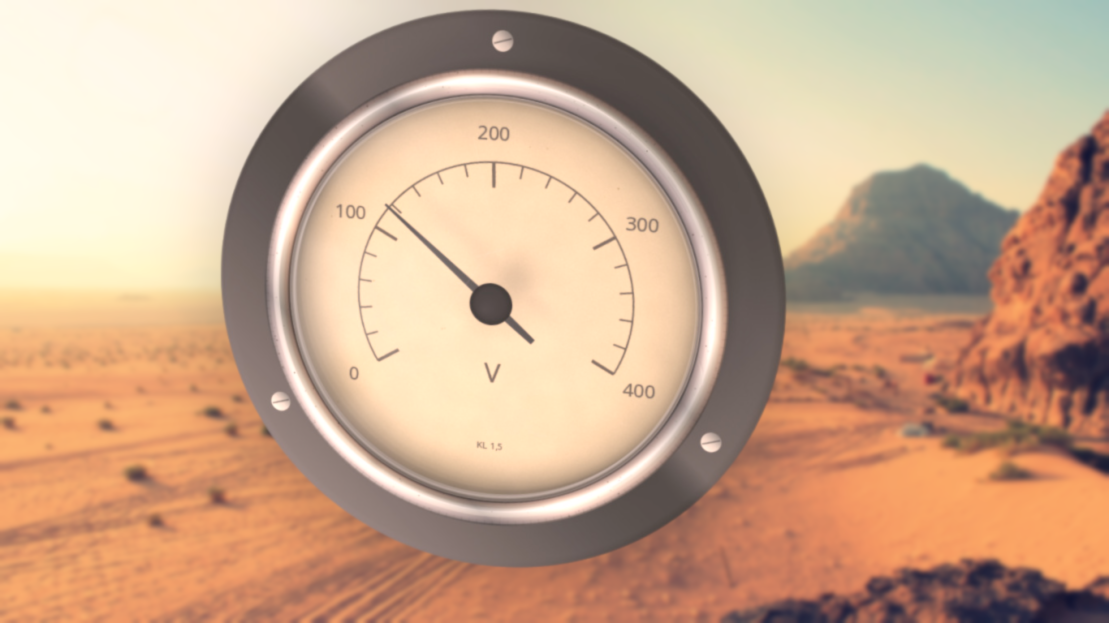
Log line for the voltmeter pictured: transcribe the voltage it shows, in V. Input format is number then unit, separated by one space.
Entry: 120 V
